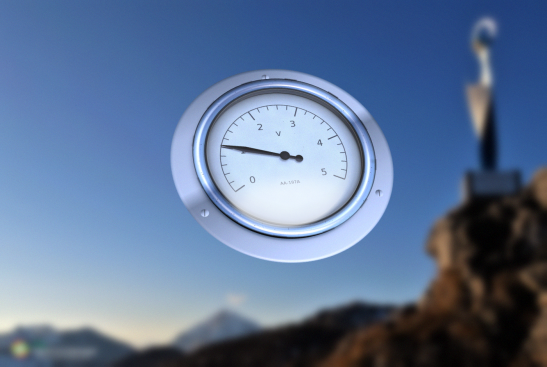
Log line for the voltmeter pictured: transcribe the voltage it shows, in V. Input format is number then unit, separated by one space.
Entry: 1 V
